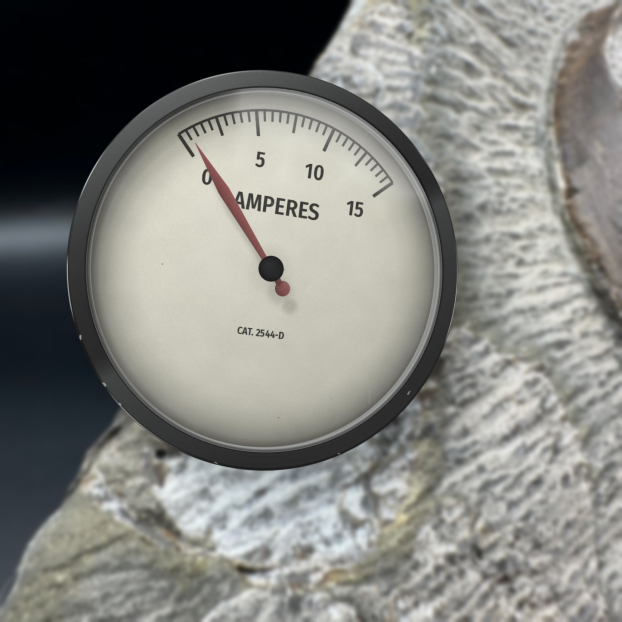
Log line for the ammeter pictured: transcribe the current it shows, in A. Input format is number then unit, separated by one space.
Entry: 0.5 A
